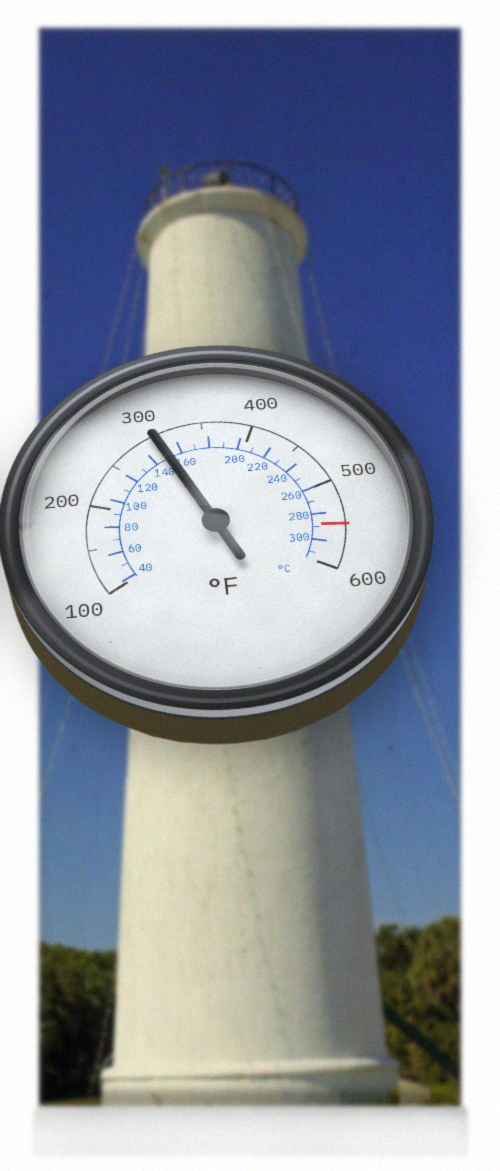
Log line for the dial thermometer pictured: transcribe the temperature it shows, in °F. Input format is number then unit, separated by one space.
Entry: 300 °F
